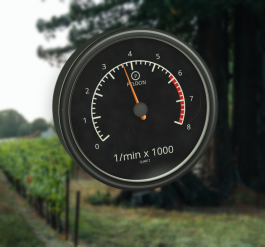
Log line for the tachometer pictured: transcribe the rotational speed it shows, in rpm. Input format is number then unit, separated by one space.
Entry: 3600 rpm
